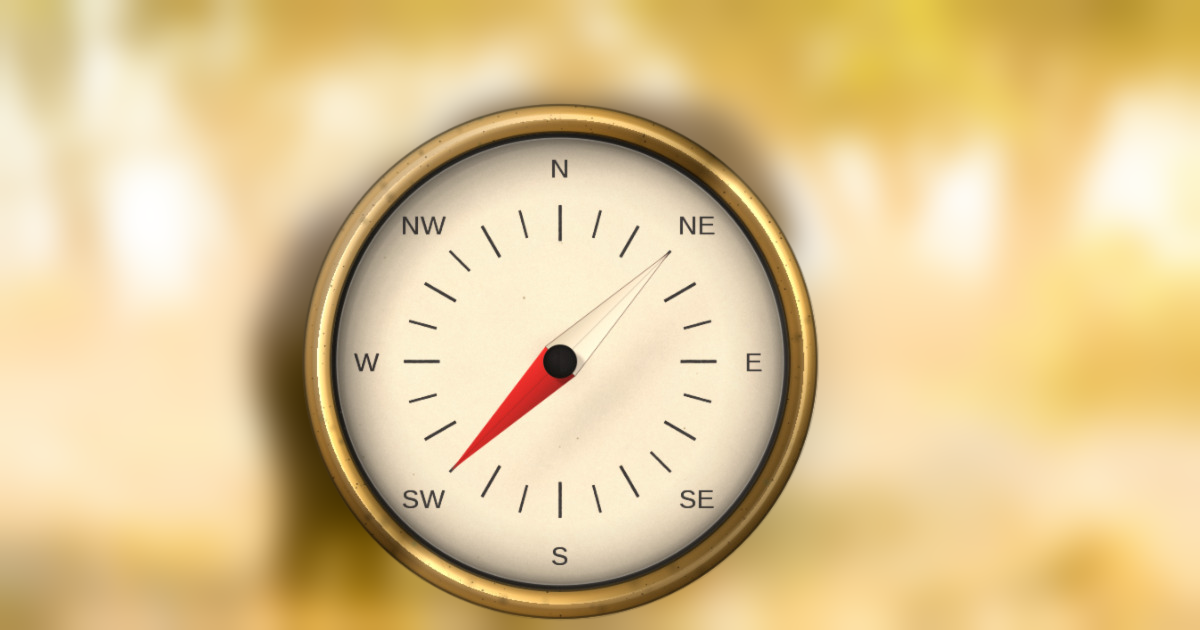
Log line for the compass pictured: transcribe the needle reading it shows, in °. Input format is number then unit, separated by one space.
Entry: 225 °
